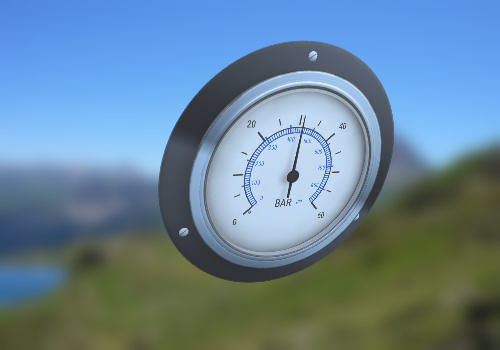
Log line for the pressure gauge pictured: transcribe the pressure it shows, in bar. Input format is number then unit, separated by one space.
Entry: 30 bar
